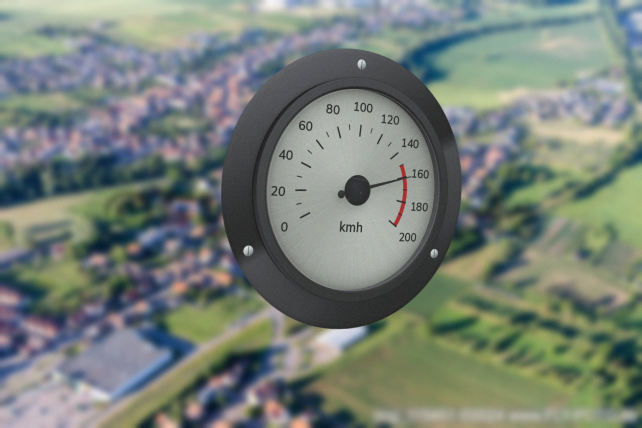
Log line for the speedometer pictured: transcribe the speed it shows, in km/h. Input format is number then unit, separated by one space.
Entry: 160 km/h
